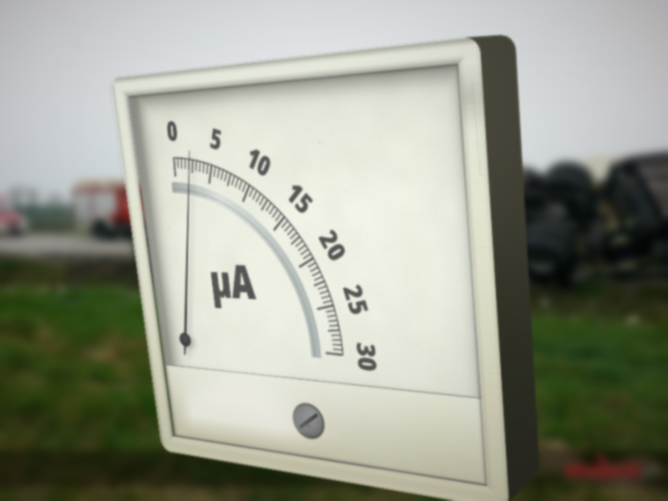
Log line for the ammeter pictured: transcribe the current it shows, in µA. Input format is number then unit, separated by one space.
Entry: 2.5 µA
